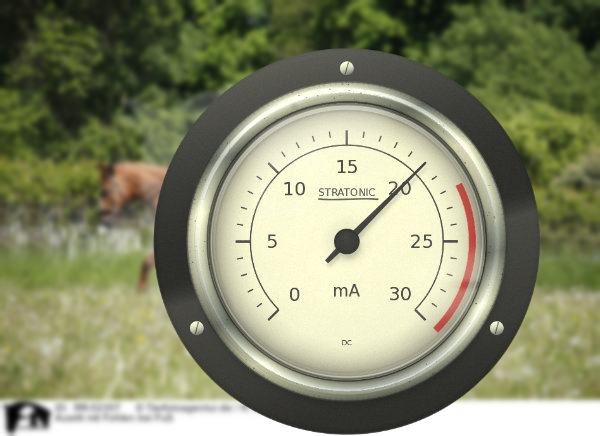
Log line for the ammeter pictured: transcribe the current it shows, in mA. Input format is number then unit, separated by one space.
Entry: 20 mA
